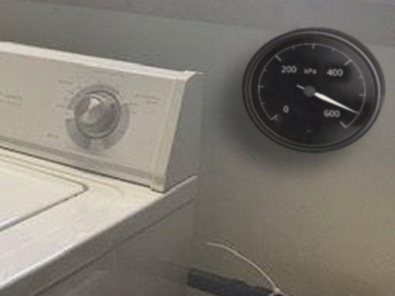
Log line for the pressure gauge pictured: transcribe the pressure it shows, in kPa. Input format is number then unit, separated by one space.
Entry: 550 kPa
